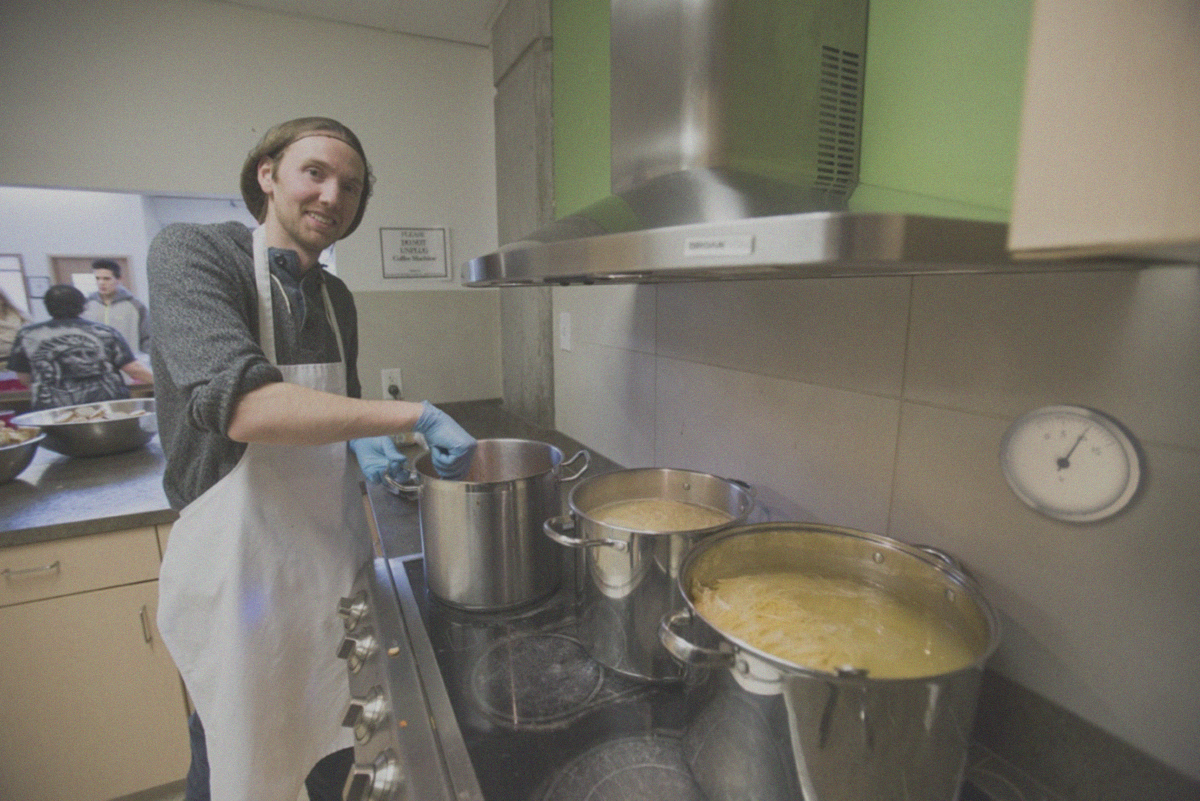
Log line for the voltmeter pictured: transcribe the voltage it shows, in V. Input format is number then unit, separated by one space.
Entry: 10 V
